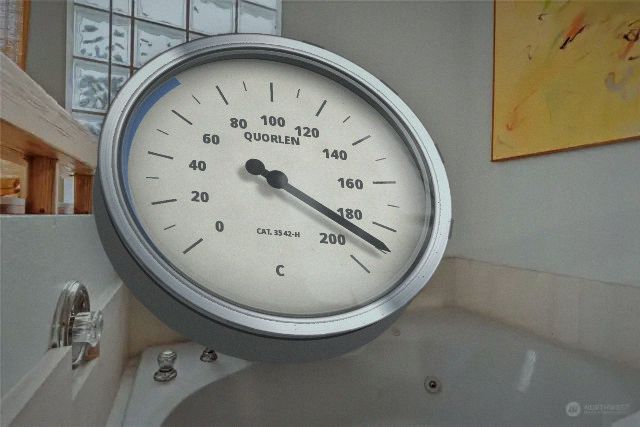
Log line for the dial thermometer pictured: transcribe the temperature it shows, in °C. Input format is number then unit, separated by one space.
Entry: 190 °C
